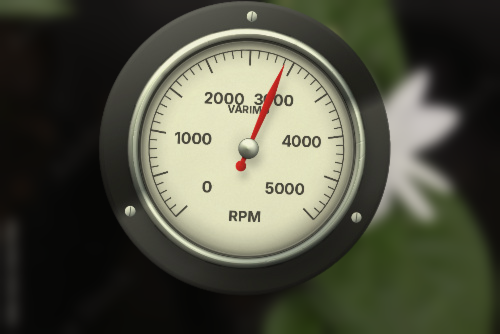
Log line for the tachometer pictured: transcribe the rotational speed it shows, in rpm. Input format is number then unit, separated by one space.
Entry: 2900 rpm
